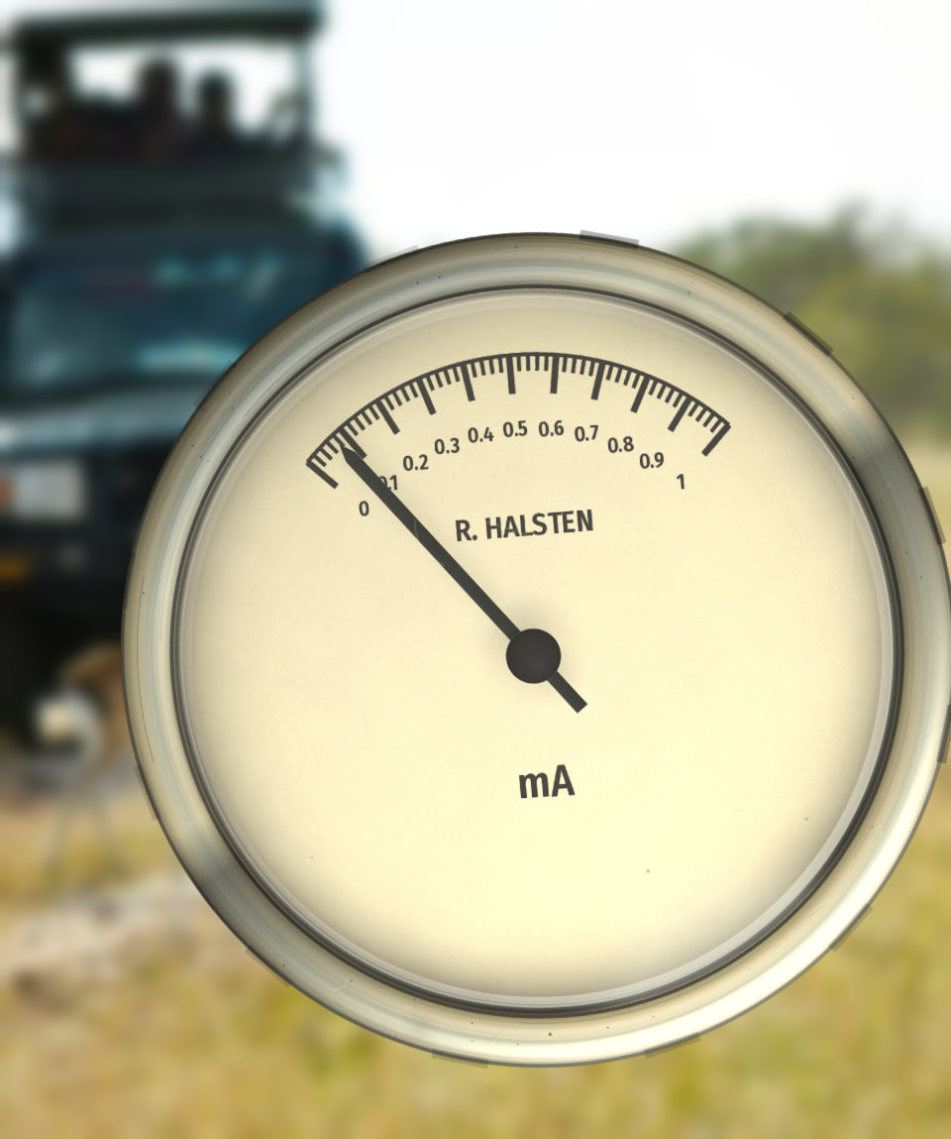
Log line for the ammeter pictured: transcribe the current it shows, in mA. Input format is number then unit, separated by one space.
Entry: 0.08 mA
